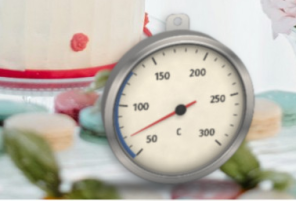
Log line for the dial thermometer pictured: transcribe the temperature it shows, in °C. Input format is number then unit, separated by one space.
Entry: 70 °C
